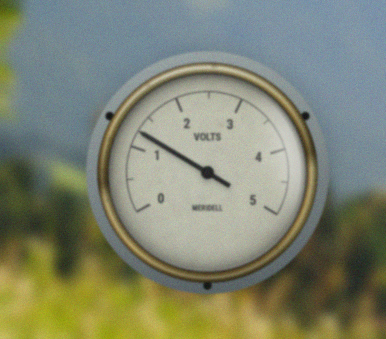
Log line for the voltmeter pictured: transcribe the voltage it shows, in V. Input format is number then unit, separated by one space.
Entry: 1.25 V
